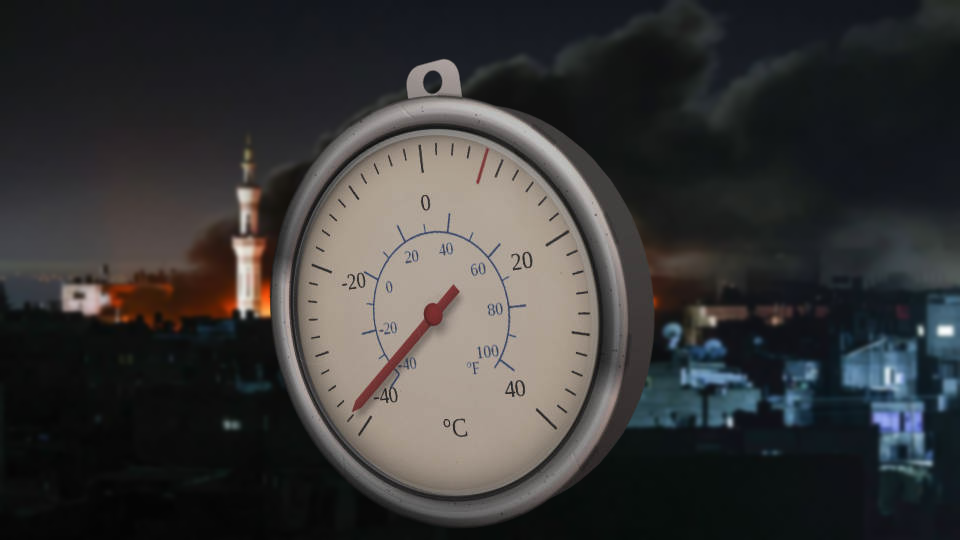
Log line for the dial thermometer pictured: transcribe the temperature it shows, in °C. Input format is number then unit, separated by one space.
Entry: -38 °C
